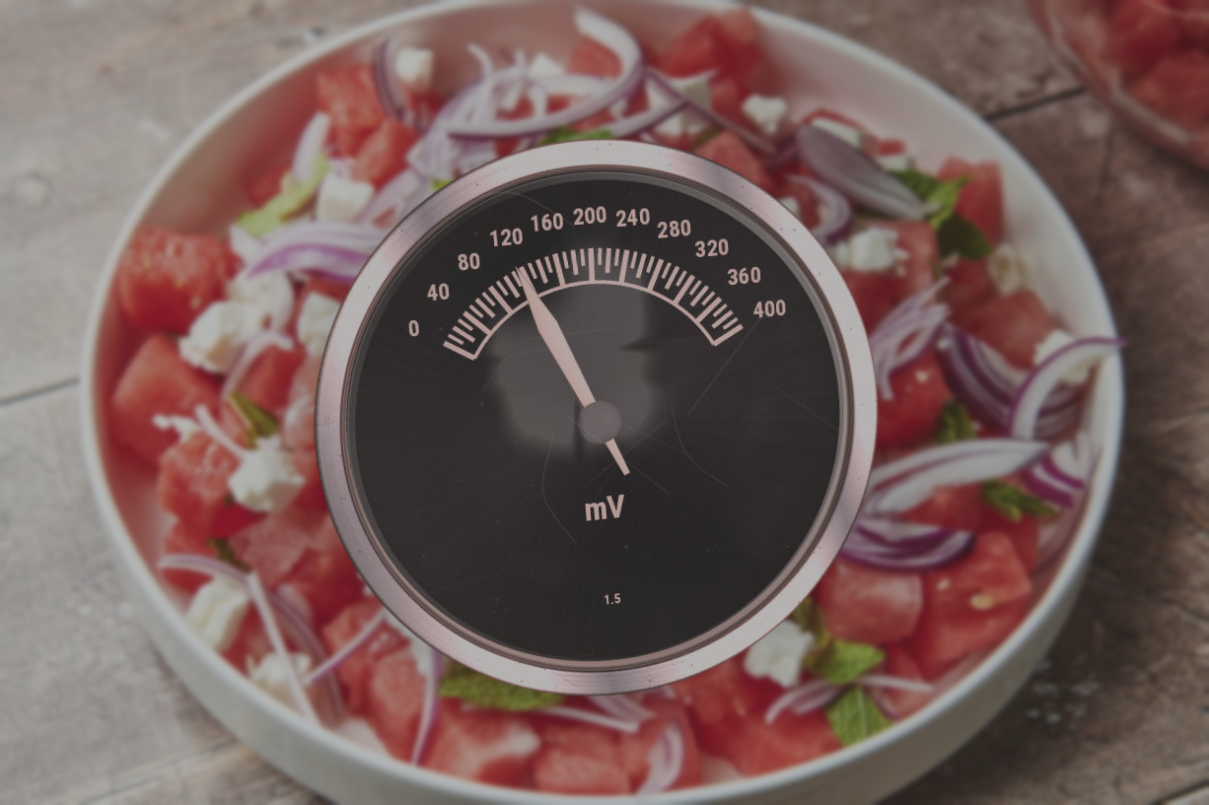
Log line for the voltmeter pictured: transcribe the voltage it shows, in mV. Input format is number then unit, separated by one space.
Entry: 115 mV
